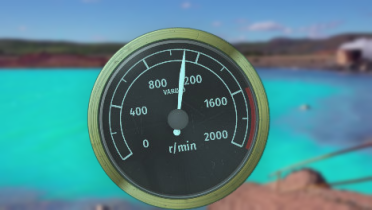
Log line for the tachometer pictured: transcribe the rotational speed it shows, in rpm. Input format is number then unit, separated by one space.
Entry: 1100 rpm
